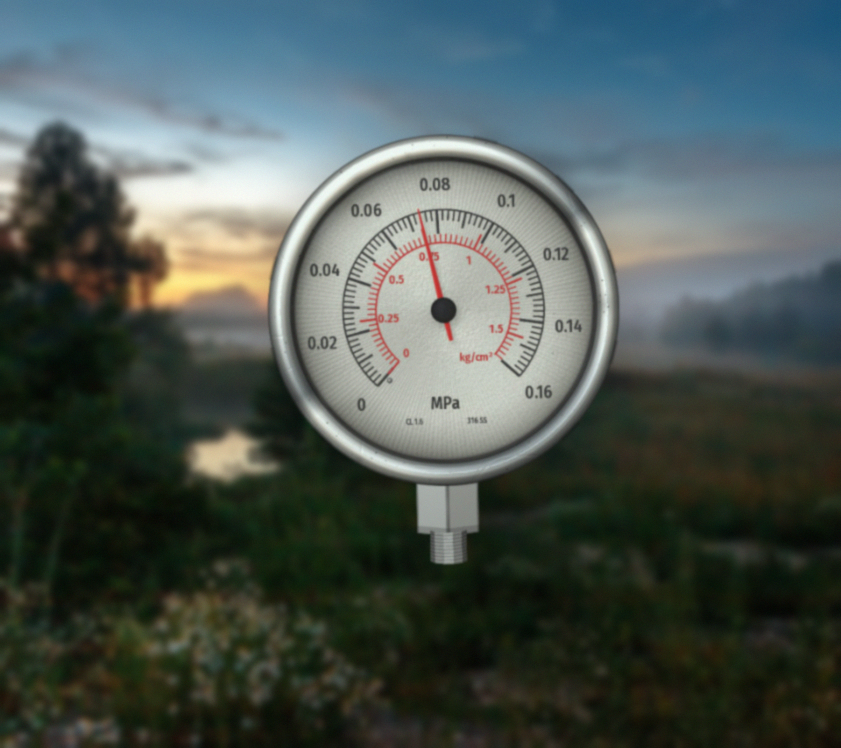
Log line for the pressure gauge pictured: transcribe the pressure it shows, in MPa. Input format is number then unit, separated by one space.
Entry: 0.074 MPa
